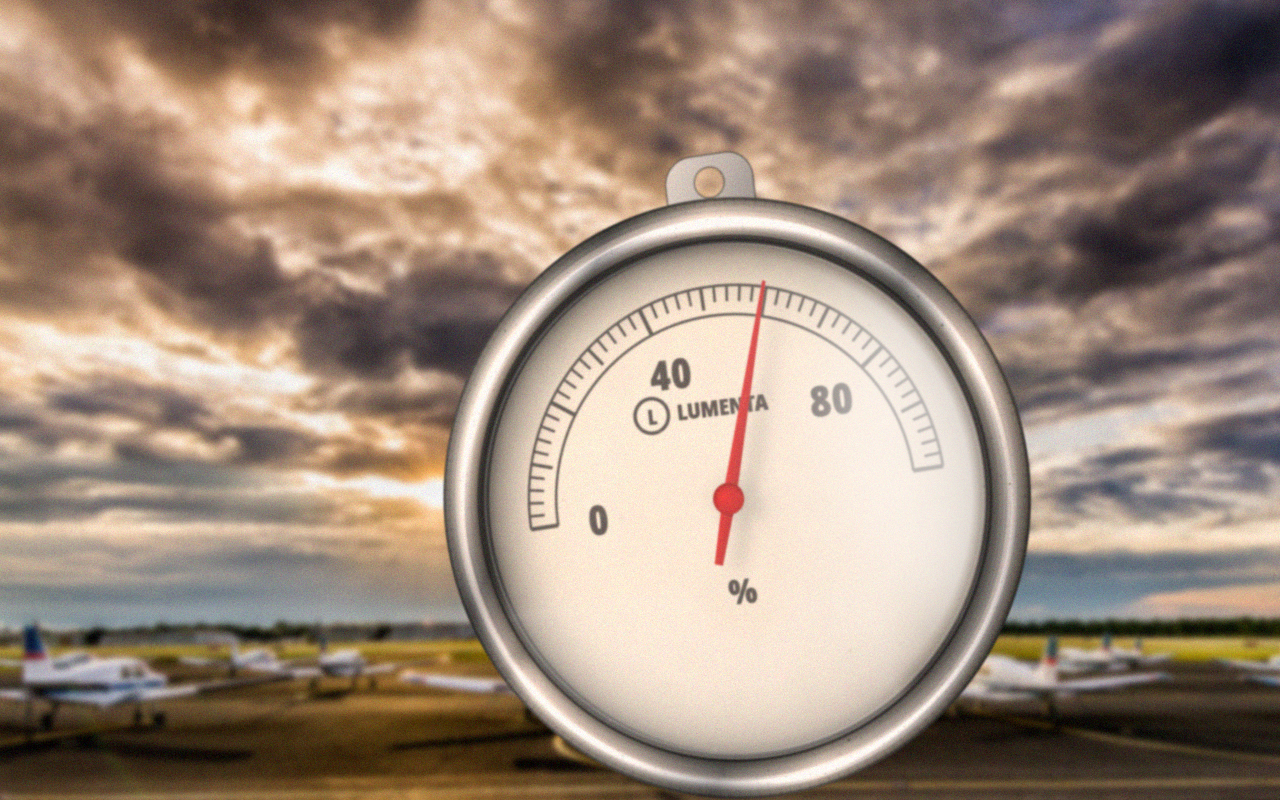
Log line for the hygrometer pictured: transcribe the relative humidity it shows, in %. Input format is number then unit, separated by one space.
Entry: 60 %
